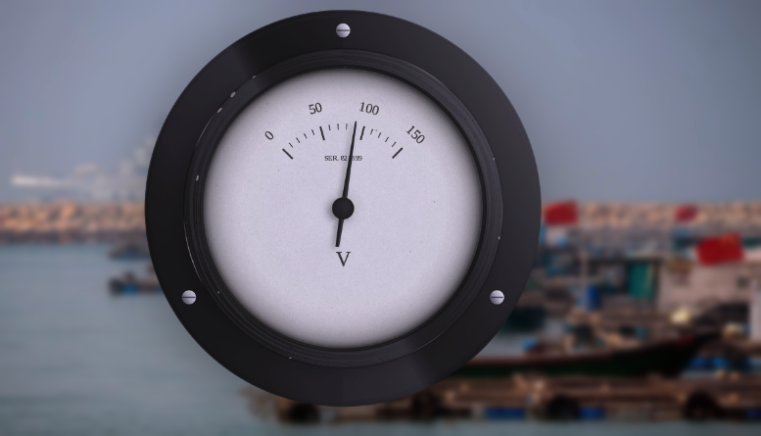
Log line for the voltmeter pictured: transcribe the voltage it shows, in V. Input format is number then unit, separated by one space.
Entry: 90 V
